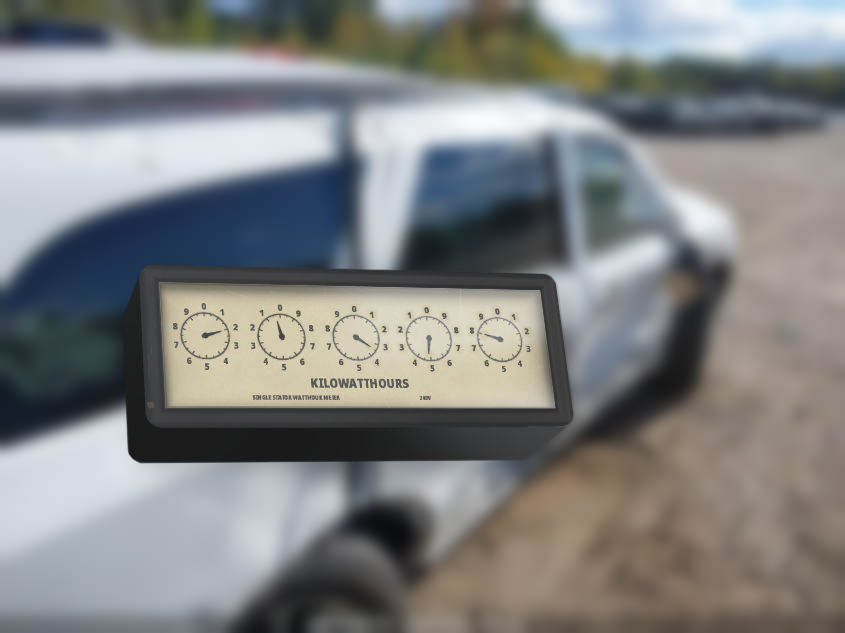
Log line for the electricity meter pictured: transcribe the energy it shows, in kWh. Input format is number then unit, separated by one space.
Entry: 20348 kWh
